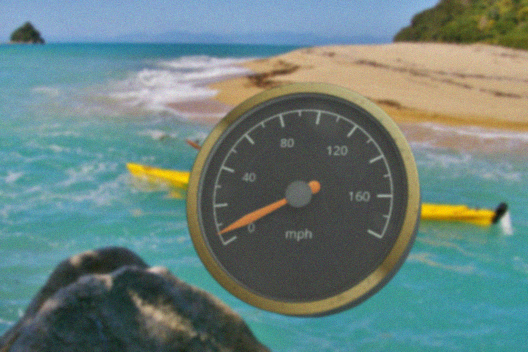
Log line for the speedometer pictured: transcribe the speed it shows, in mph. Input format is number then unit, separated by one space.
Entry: 5 mph
